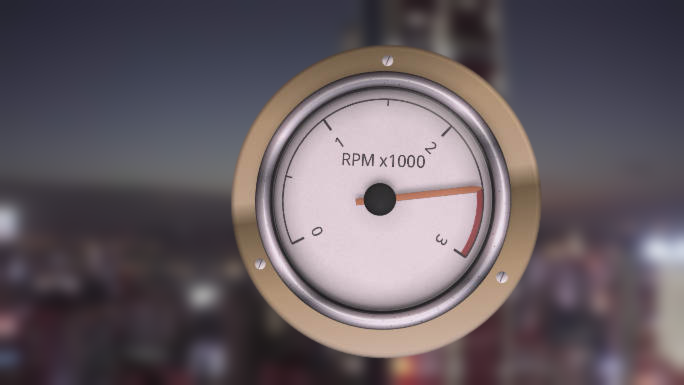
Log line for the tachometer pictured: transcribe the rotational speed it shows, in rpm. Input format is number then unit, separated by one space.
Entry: 2500 rpm
